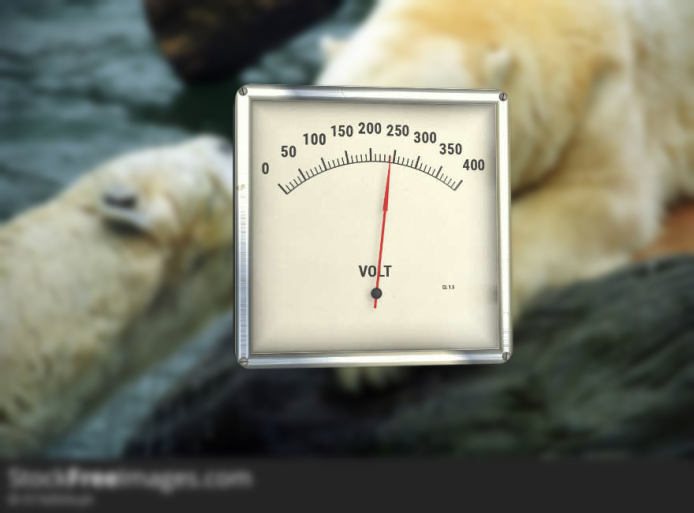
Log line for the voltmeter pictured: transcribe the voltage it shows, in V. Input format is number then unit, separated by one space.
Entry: 240 V
